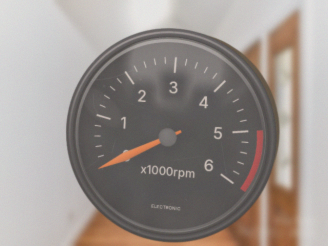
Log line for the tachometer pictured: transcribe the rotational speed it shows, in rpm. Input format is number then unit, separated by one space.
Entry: 0 rpm
